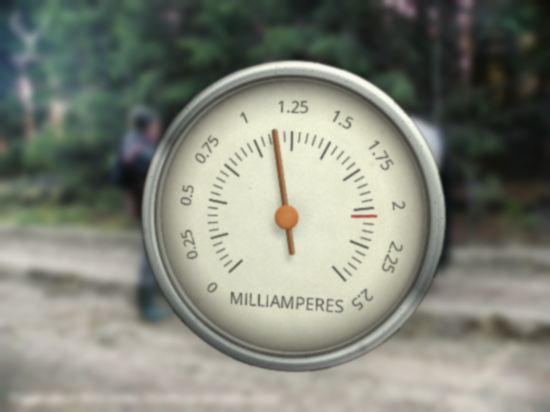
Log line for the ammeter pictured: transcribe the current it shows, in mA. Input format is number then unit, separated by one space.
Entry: 1.15 mA
